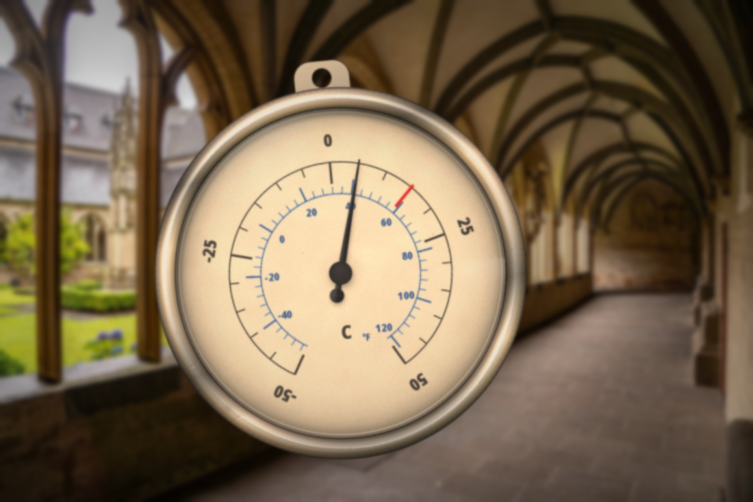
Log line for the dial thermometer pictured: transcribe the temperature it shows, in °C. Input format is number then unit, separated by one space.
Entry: 5 °C
